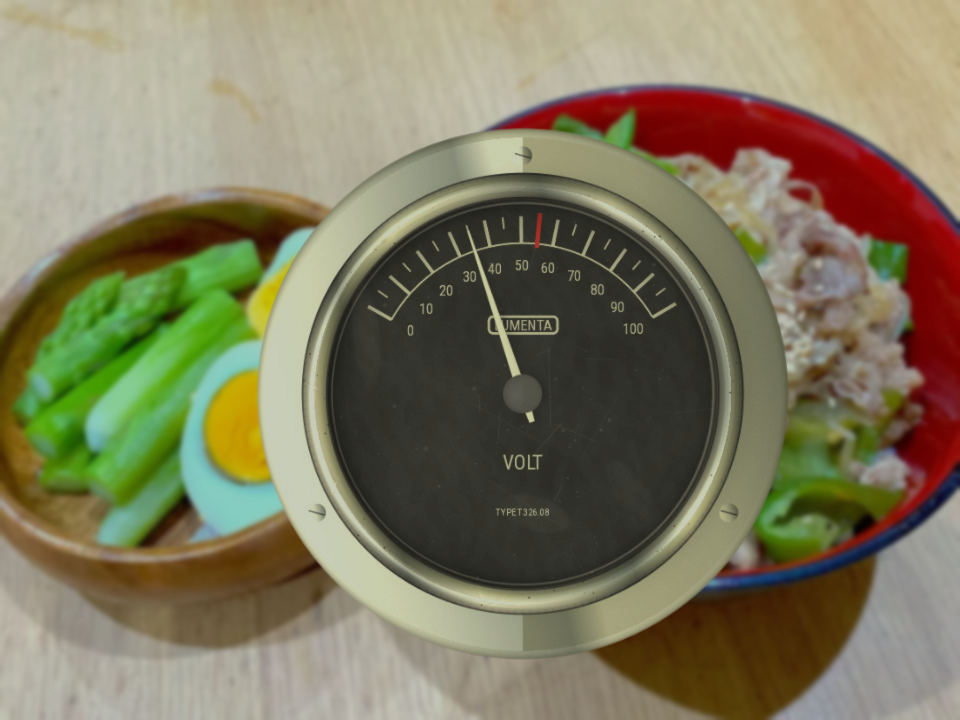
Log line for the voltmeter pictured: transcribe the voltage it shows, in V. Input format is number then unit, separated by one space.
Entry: 35 V
